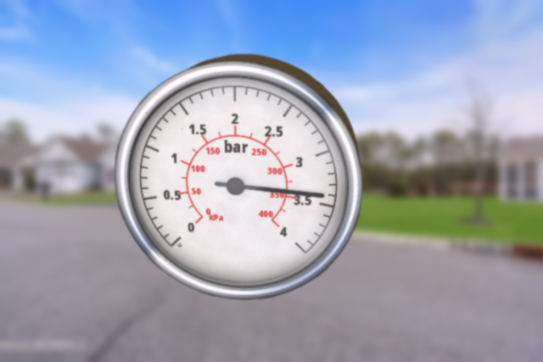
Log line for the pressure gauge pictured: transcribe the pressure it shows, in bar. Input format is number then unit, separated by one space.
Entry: 3.4 bar
